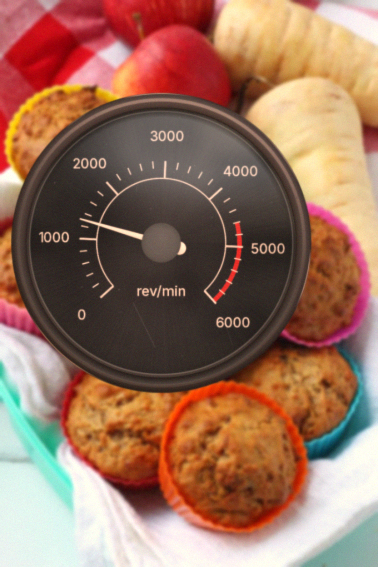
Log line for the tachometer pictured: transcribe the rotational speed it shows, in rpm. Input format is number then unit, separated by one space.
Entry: 1300 rpm
